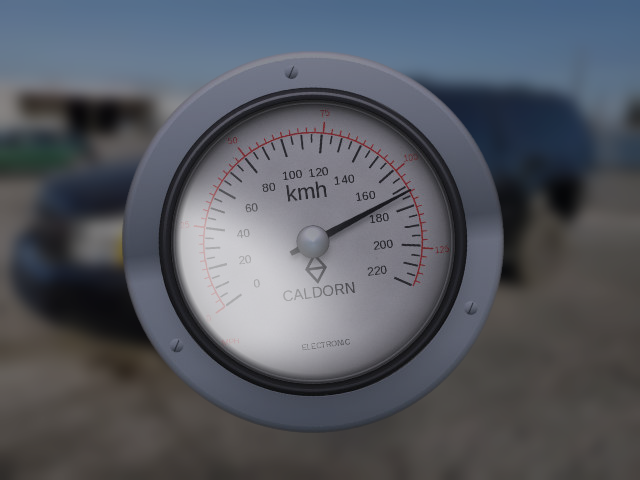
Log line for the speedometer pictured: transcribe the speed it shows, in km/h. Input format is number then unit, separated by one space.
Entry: 172.5 km/h
